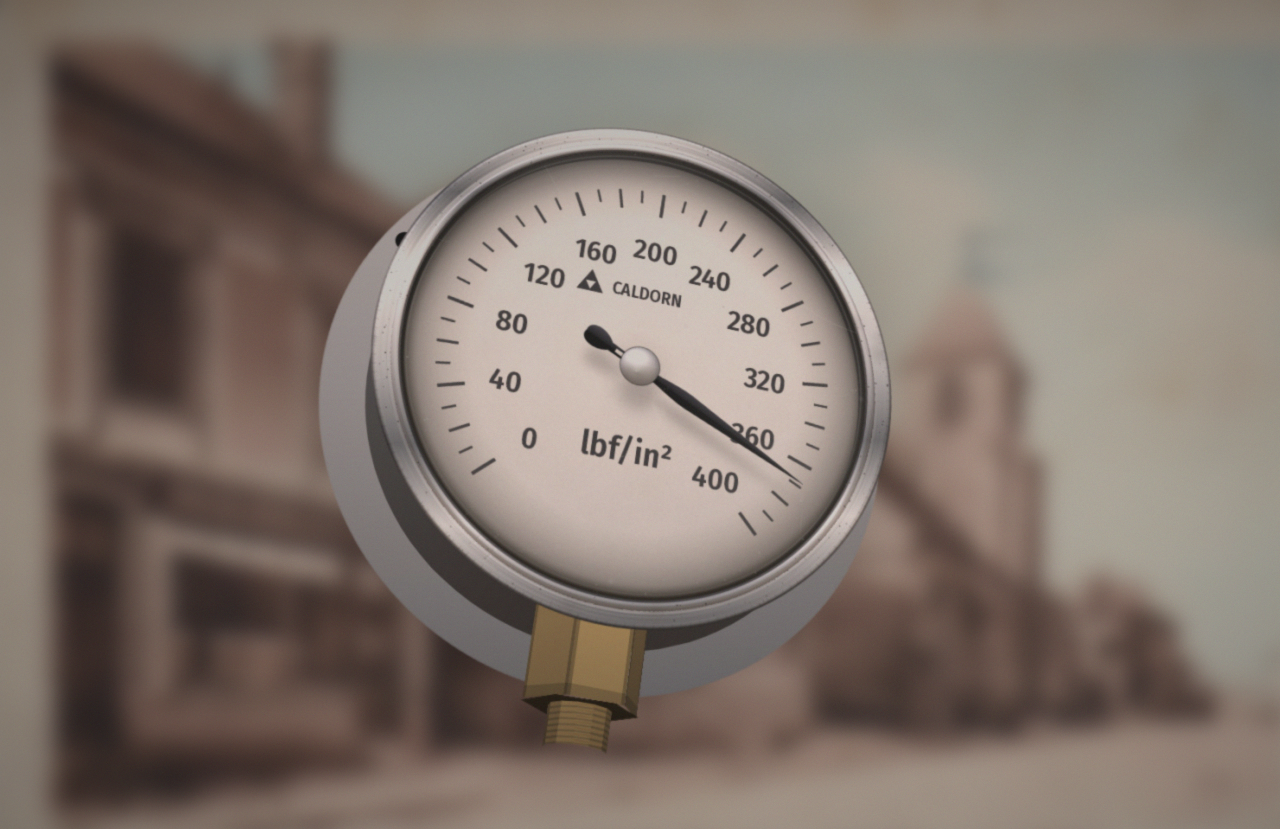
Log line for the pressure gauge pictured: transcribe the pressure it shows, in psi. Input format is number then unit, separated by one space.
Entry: 370 psi
